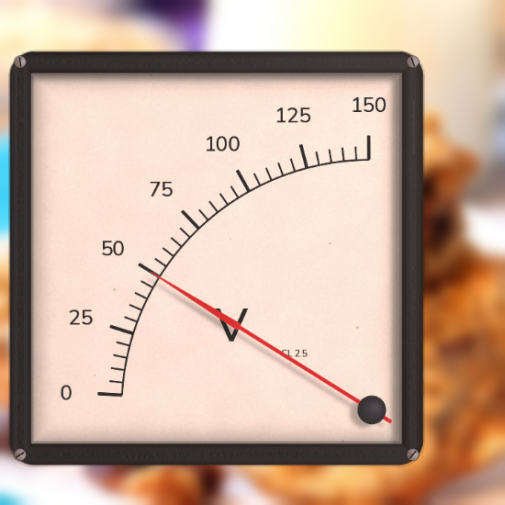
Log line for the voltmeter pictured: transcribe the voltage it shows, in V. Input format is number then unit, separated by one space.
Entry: 50 V
